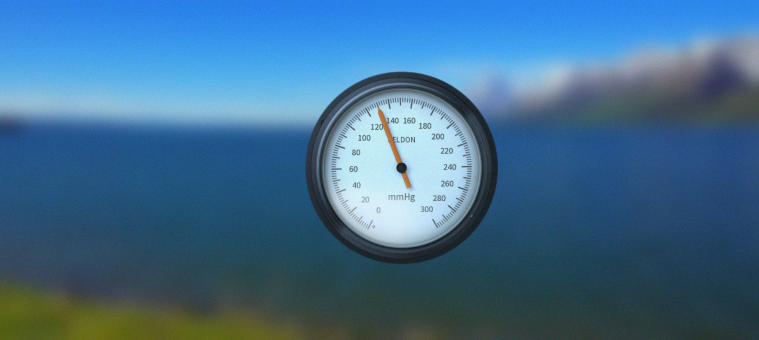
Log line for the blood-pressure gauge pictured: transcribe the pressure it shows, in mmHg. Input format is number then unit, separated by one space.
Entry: 130 mmHg
